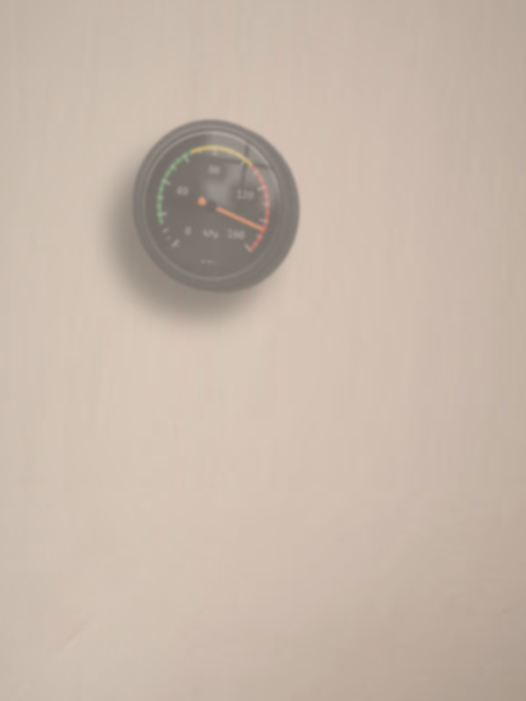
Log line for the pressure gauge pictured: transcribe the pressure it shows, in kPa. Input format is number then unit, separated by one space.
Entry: 145 kPa
